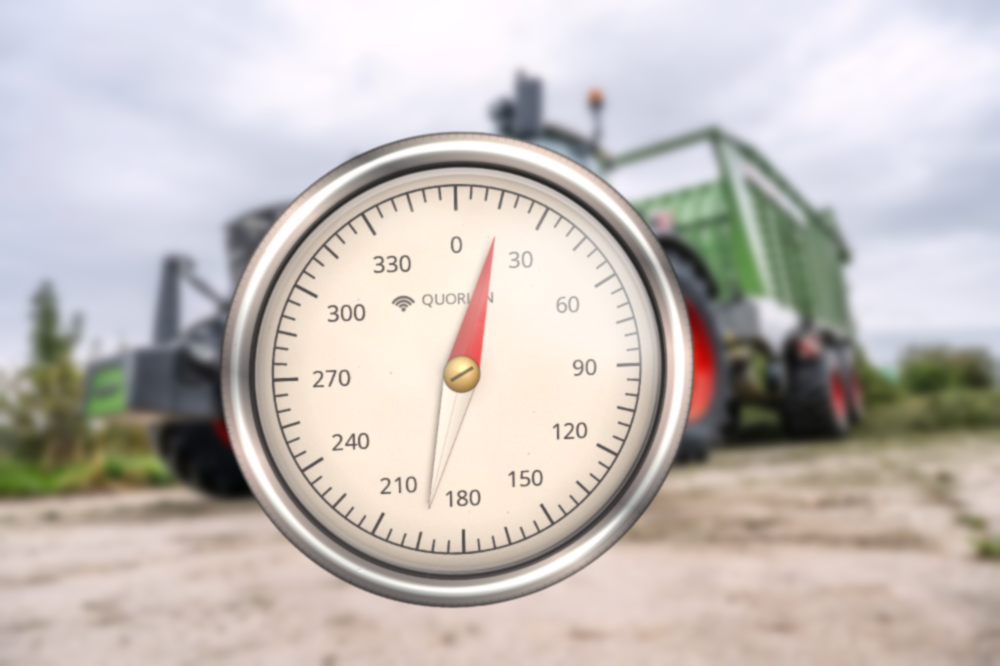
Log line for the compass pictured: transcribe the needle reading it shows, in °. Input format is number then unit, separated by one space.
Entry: 15 °
